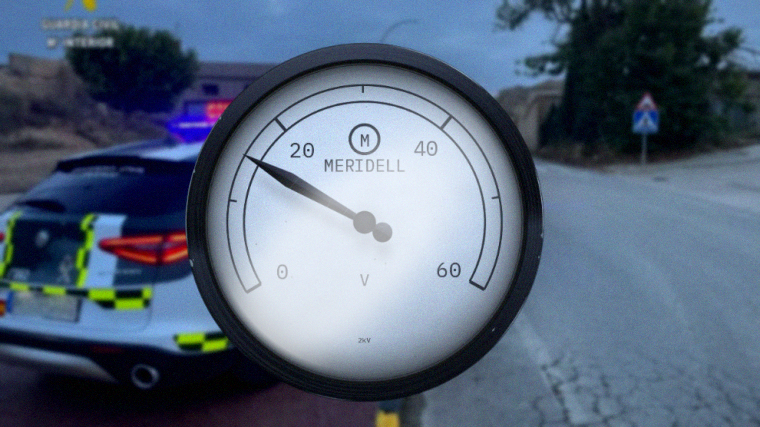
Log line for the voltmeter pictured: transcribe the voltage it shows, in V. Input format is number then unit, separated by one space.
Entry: 15 V
